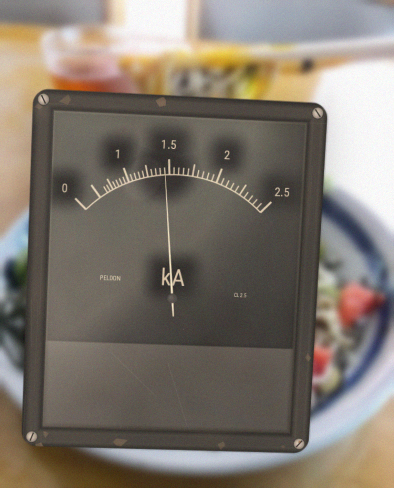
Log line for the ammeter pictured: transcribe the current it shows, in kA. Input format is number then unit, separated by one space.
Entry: 1.45 kA
